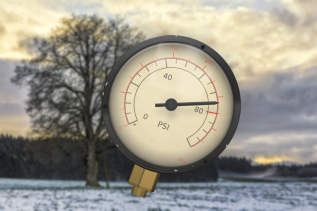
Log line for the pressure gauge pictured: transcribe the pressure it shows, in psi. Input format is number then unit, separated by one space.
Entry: 75 psi
